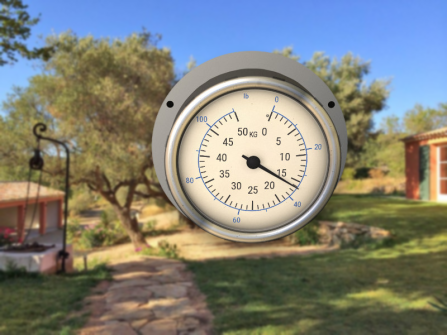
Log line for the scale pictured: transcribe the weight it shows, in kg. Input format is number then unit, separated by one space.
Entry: 16 kg
